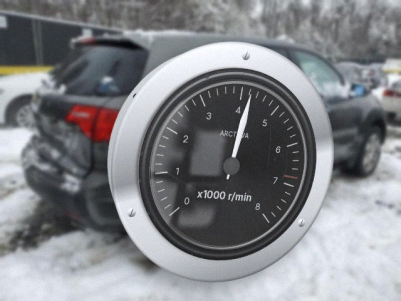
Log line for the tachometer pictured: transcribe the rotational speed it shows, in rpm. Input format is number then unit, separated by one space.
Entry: 4200 rpm
